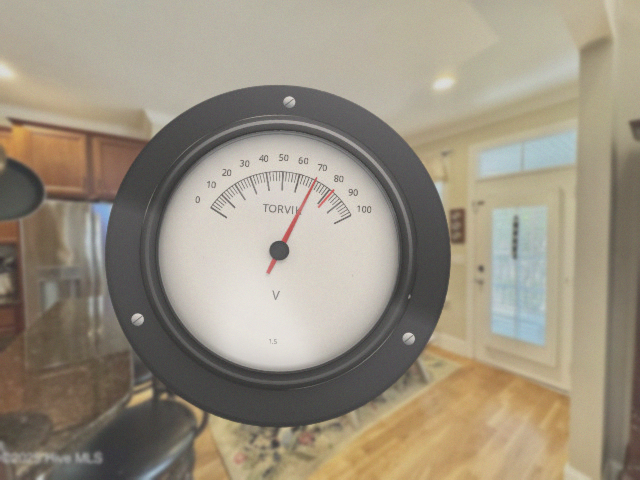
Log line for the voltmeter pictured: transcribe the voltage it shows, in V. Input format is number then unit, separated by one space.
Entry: 70 V
